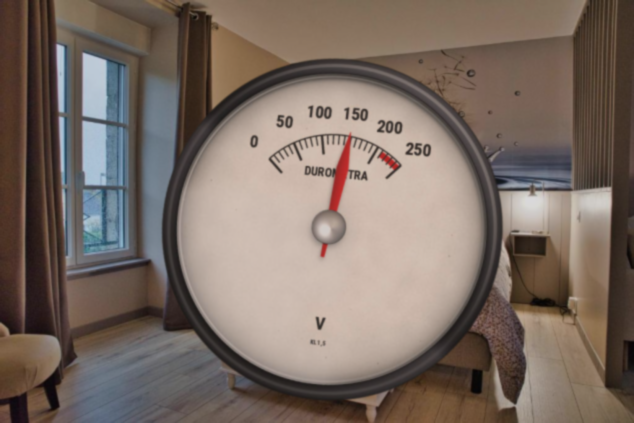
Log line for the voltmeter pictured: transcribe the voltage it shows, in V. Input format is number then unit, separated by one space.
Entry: 150 V
